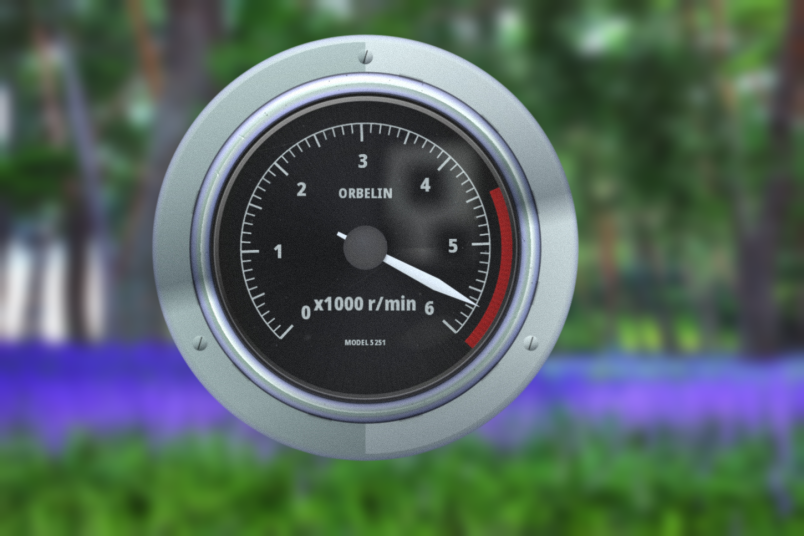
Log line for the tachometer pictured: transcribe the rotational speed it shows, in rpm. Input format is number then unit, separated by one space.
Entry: 5650 rpm
